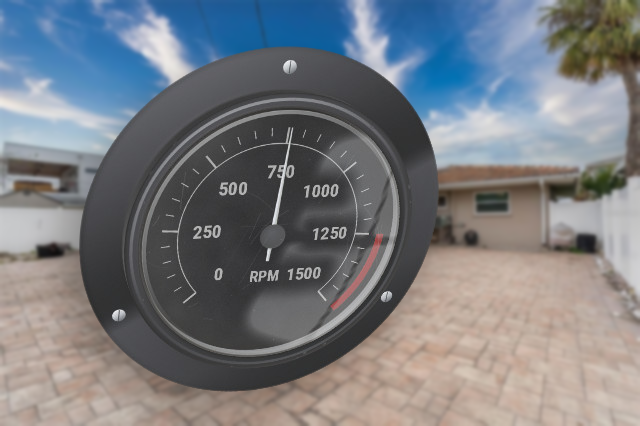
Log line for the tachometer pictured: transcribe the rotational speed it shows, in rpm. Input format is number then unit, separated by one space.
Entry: 750 rpm
